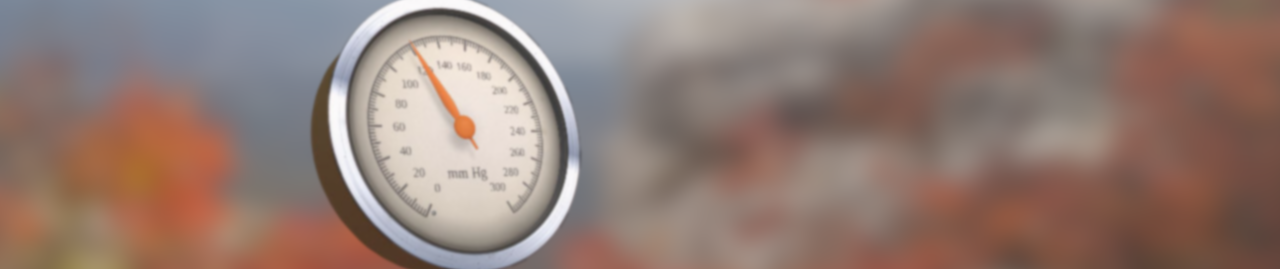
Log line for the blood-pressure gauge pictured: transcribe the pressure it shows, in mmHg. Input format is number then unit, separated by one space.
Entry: 120 mmHg
